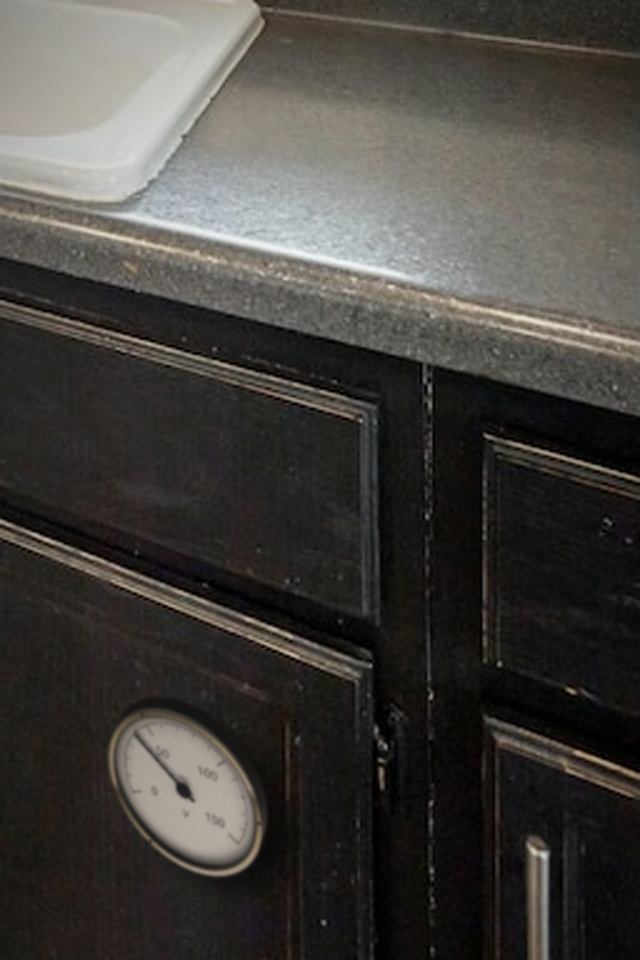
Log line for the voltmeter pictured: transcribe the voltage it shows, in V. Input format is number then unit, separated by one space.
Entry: 40 V
